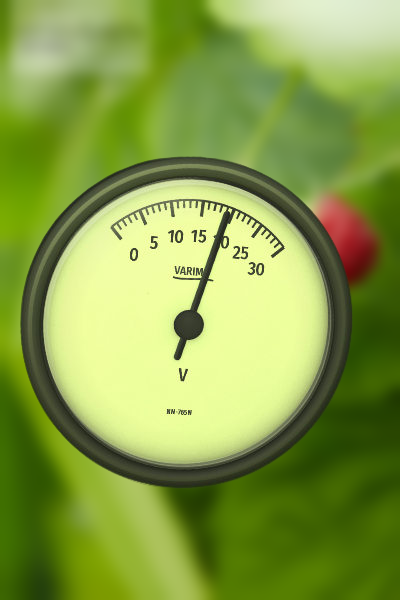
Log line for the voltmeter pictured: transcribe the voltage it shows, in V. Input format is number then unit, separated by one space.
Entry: 19 V
